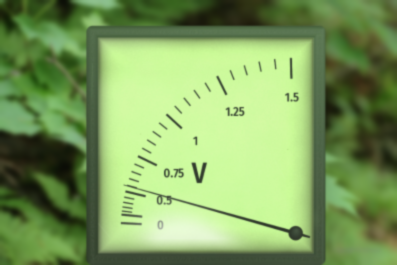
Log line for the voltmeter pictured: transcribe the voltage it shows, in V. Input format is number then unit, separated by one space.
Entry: 0.55 V
